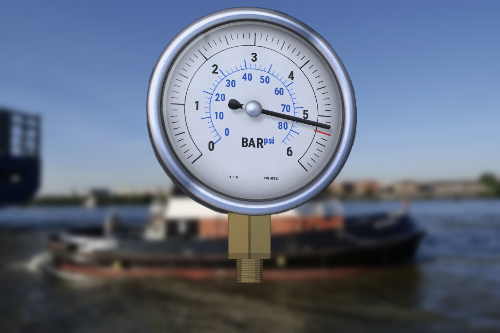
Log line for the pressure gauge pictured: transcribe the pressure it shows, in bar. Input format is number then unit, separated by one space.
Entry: 5.2 bar
